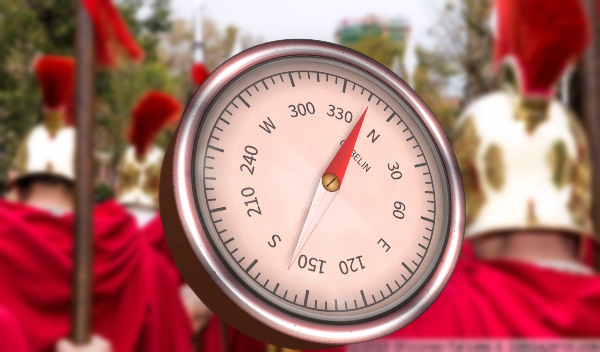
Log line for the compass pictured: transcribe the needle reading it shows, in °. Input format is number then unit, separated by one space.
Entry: 345 °
